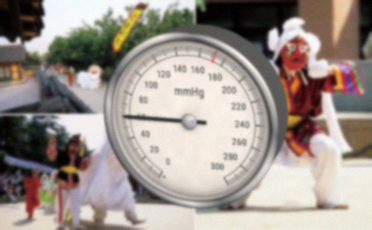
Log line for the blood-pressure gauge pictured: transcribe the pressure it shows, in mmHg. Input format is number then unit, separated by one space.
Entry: 60 mmHg
